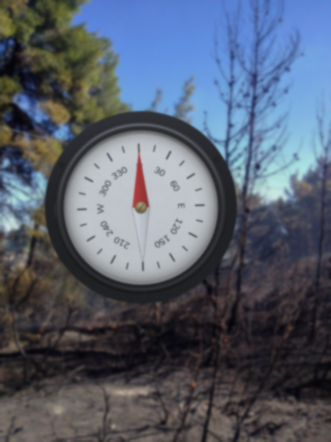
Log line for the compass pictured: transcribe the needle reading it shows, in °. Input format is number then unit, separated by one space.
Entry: 0 °
